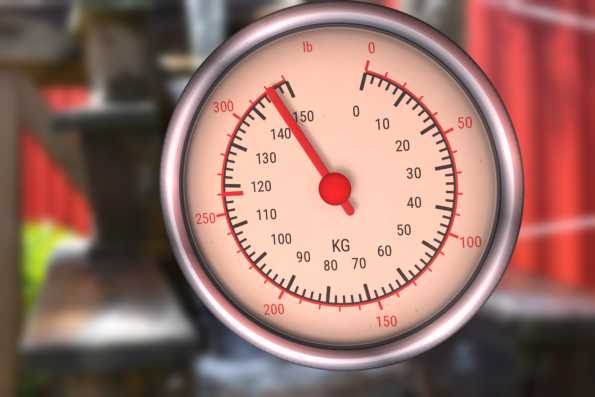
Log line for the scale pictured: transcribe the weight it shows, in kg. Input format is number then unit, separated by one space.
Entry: 146 kg
